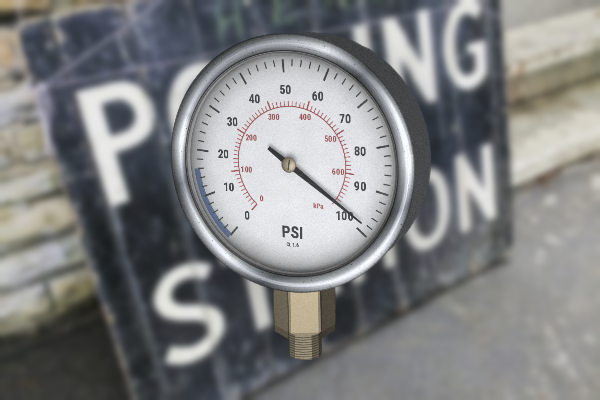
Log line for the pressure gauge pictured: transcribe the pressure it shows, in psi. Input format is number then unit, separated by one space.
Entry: 98 psi
